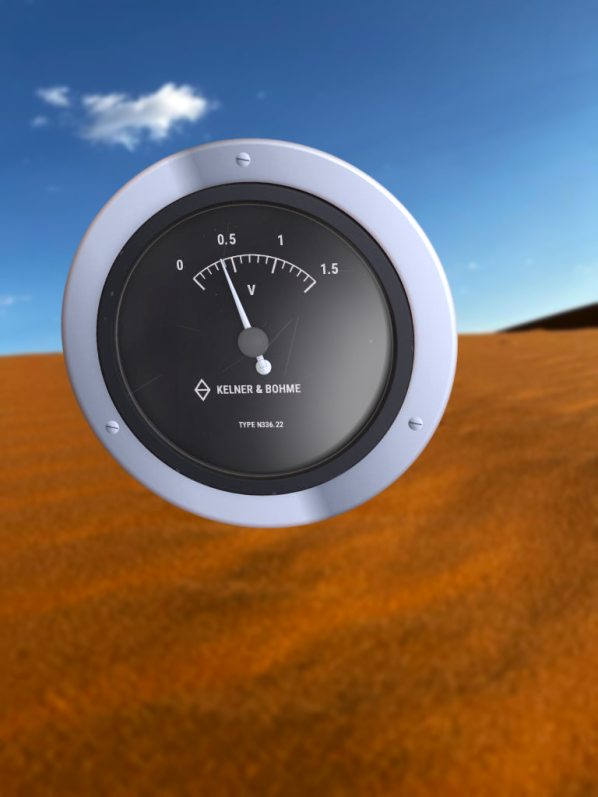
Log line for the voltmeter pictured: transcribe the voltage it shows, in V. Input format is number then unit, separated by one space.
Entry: 0.4 V
